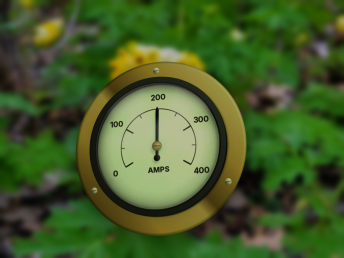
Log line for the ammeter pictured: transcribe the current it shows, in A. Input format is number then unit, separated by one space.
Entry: 200 A
